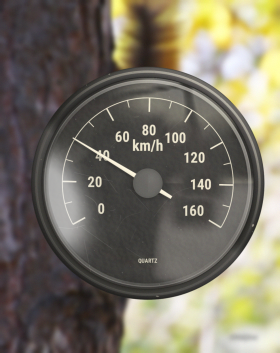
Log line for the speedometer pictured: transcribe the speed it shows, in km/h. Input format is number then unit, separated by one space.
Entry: 40 km/h
